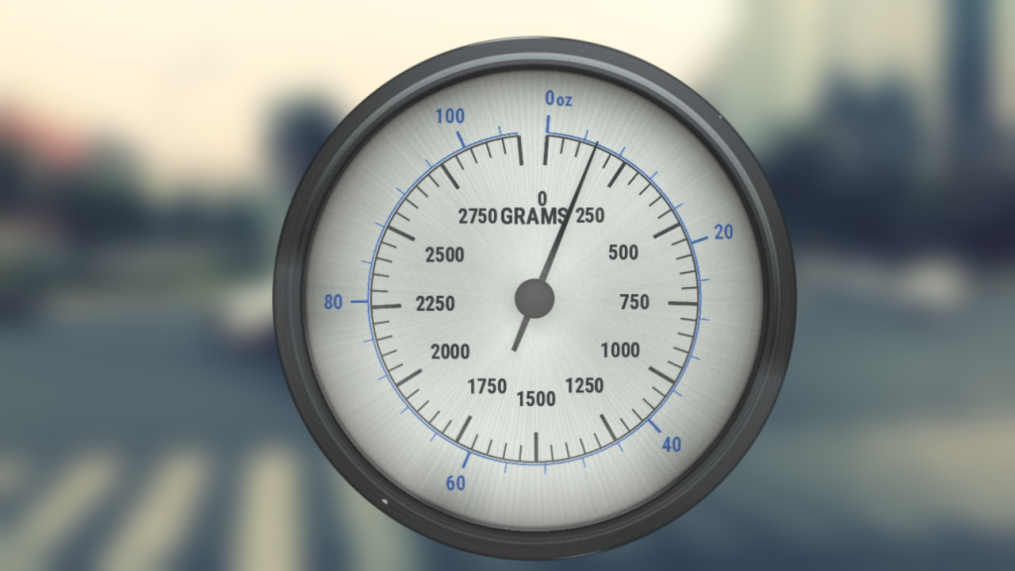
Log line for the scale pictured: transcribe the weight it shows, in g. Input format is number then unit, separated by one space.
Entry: 150 g
